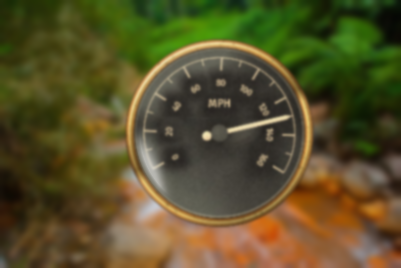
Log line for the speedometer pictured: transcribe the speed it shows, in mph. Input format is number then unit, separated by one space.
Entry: 130 mph
